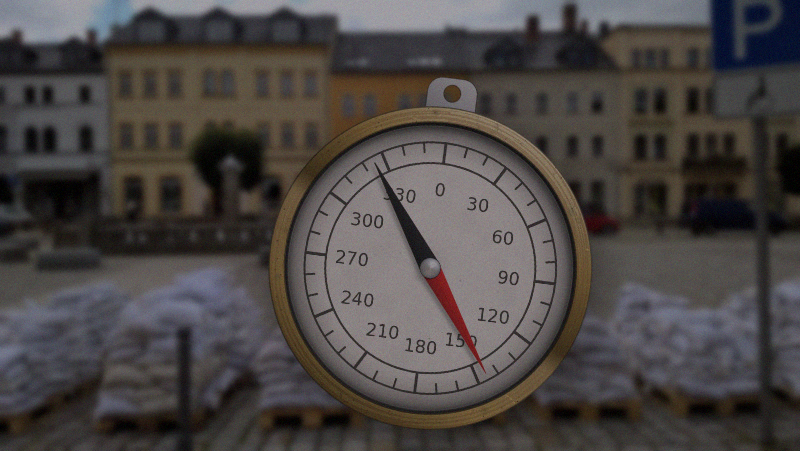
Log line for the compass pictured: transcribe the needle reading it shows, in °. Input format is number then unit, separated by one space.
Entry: 145 °
